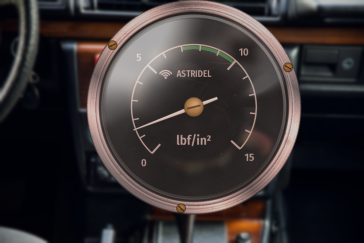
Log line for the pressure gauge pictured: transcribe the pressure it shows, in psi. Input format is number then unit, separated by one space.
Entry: 1.5 psi
